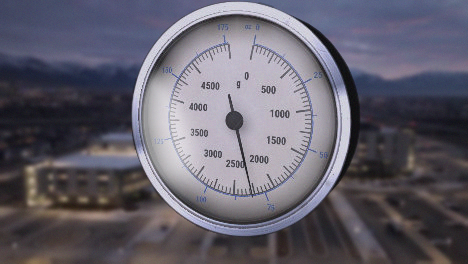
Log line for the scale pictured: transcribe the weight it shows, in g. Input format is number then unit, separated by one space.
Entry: 2250 g
